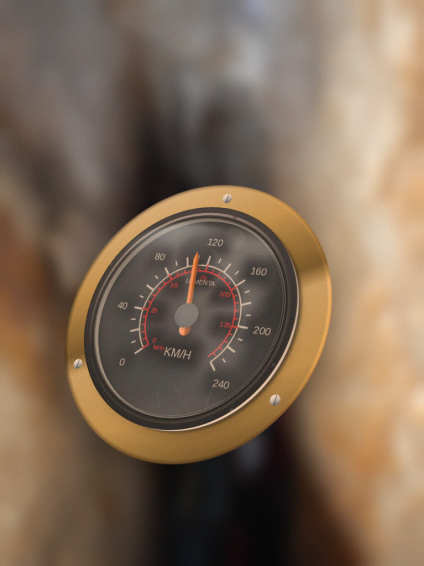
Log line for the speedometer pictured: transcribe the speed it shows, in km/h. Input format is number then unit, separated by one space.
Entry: 110 km/h
